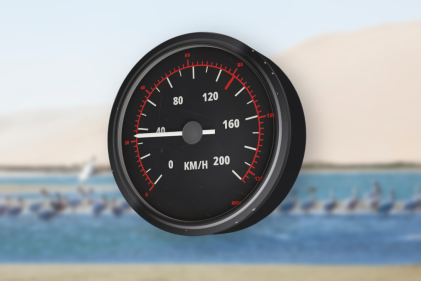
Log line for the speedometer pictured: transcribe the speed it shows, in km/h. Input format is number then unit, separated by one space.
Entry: 35 km/h
